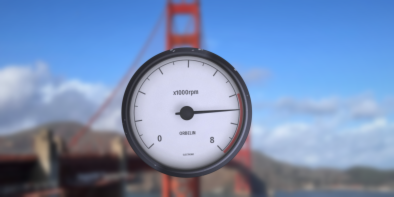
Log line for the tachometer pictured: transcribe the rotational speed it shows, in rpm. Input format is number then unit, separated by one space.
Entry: 6500 rpm
